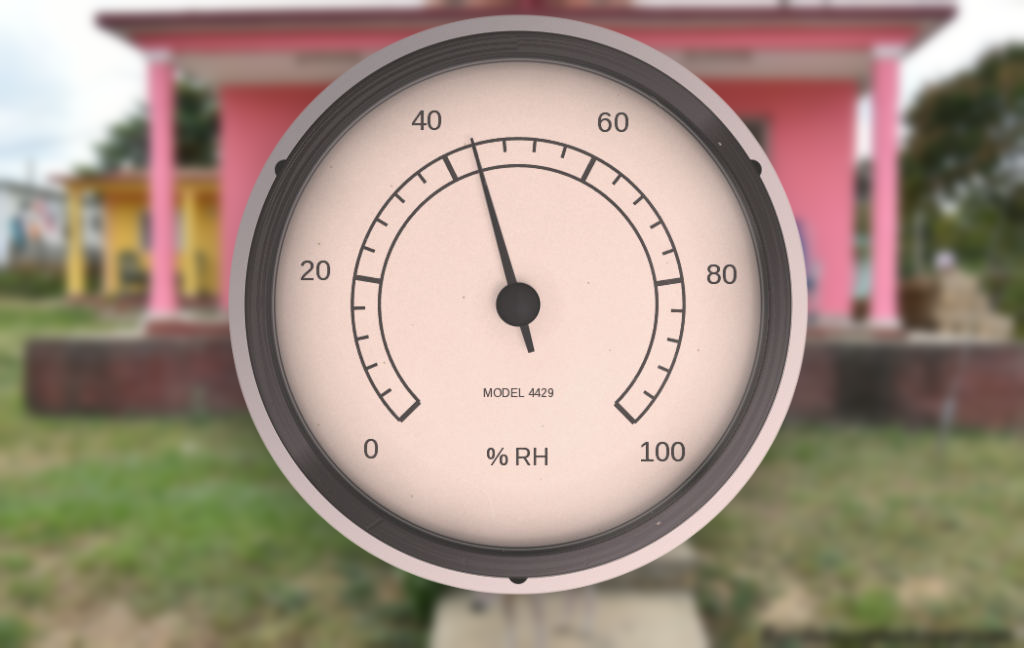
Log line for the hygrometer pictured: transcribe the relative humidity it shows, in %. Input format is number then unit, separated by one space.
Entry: 44 %
